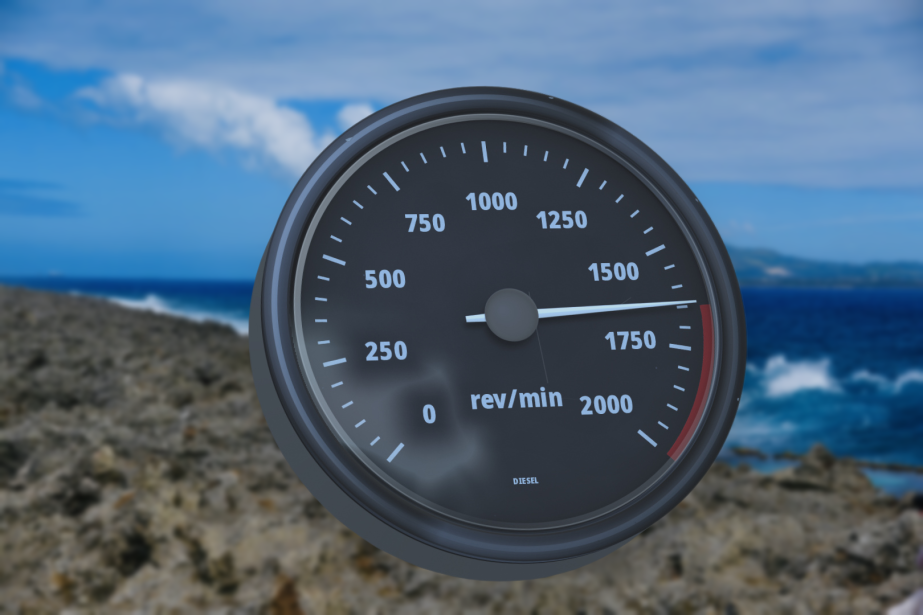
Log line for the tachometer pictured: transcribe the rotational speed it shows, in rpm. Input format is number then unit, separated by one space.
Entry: 1650 rpm
